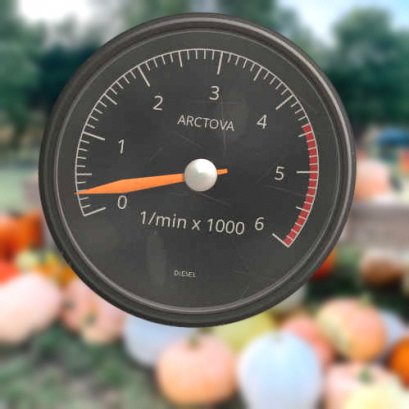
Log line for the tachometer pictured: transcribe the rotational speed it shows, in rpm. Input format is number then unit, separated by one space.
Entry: 300 rpm
